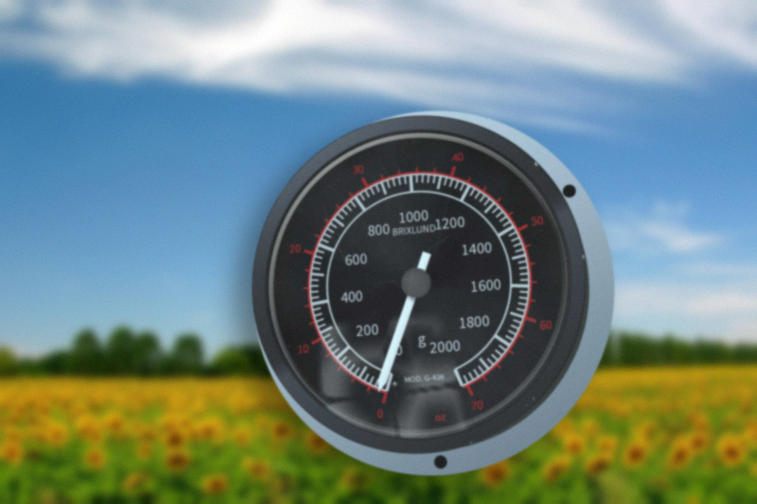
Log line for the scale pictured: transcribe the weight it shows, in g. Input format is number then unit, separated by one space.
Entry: 20 g
